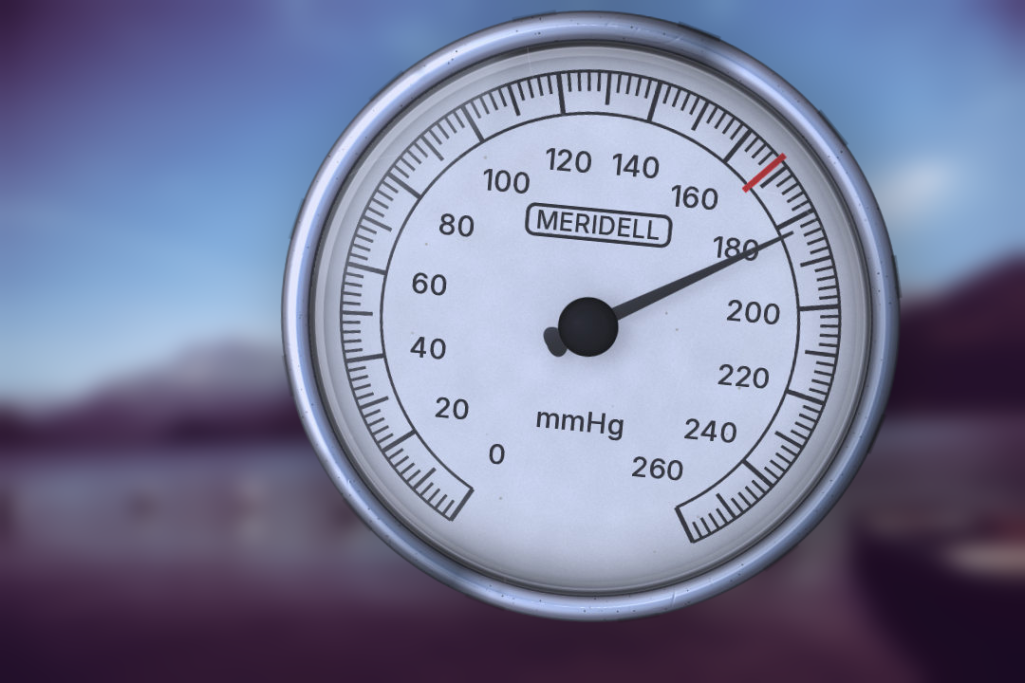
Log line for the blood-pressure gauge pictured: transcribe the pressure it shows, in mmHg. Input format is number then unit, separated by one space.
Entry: 182 mmHg
